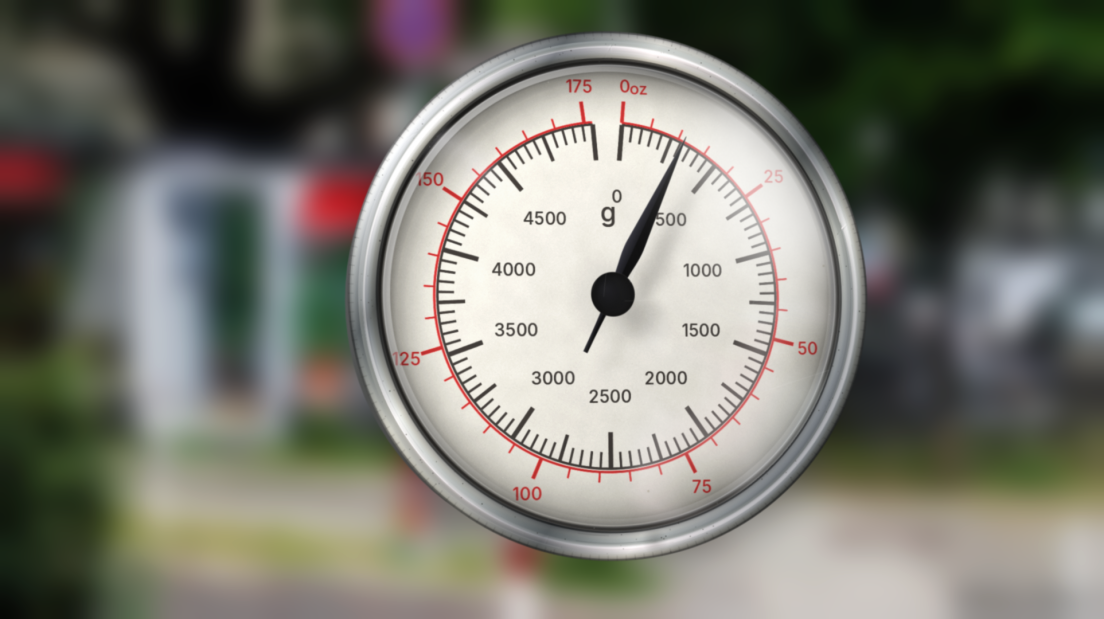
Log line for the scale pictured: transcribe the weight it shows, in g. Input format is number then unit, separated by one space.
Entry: 300 g
